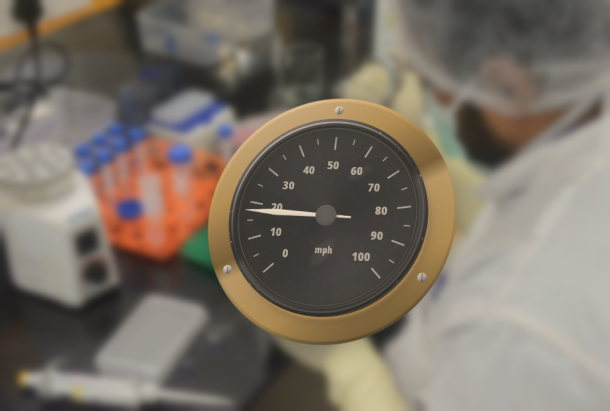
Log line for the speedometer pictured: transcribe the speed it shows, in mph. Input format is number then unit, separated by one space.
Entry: 17.5 mph
